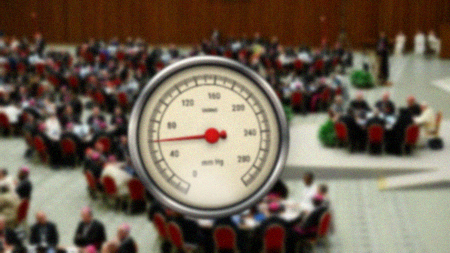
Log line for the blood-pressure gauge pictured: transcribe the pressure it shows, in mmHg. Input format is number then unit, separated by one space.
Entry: 60 mmHg
